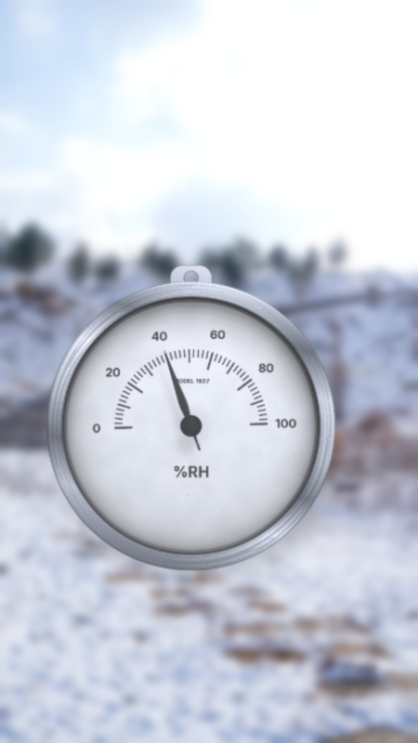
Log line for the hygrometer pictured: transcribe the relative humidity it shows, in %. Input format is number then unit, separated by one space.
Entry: 40 %
